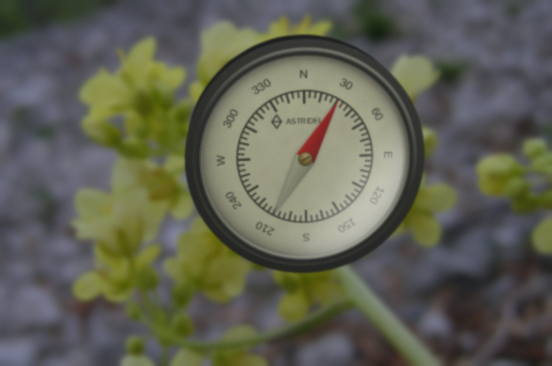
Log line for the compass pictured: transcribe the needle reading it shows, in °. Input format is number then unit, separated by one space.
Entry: 30 °
